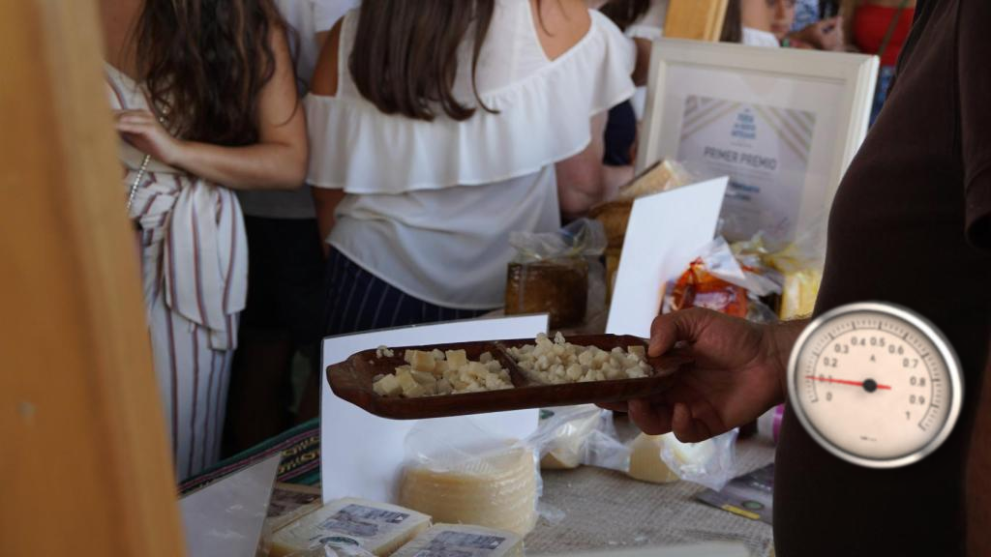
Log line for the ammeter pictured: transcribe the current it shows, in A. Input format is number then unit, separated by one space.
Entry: 0.1 A
